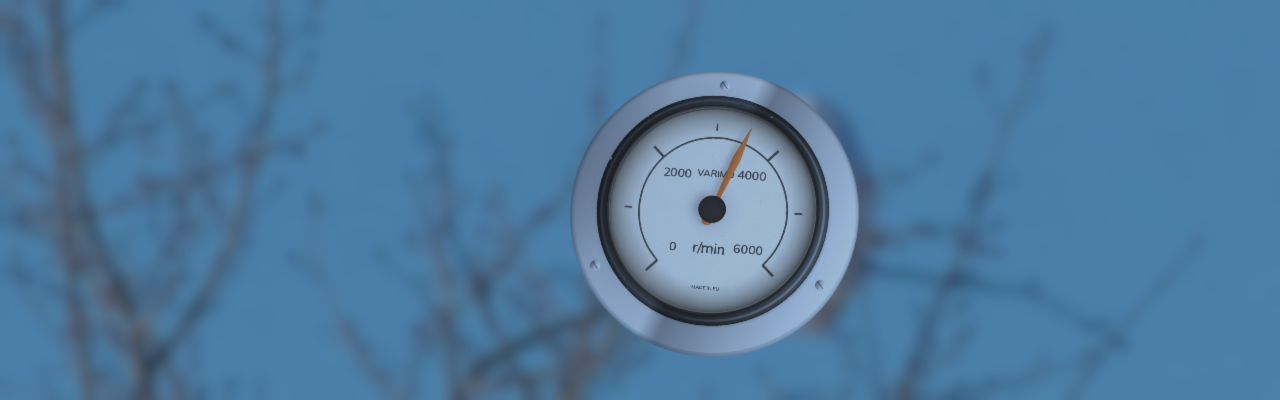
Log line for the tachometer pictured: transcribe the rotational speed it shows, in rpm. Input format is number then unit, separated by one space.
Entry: 3500 rpm
